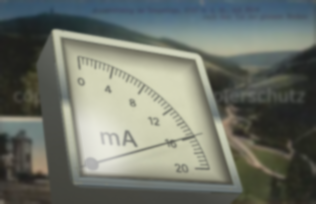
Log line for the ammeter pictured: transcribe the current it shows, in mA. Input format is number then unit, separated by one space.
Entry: 16 mA
